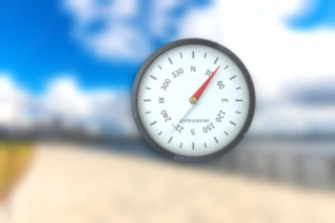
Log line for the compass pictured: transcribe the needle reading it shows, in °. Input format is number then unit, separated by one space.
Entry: 37.5 °
